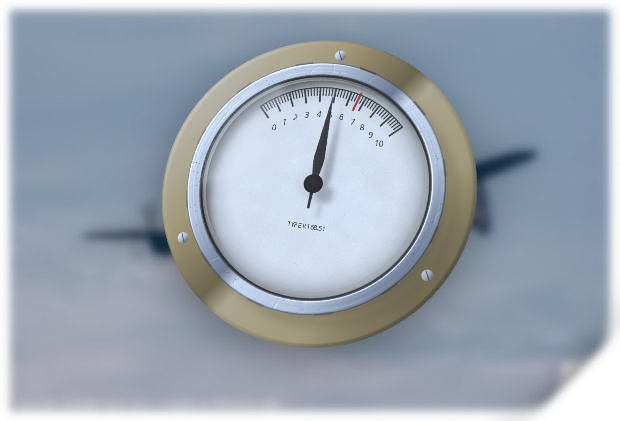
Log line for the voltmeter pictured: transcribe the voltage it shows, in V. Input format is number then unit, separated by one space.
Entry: 5 V
